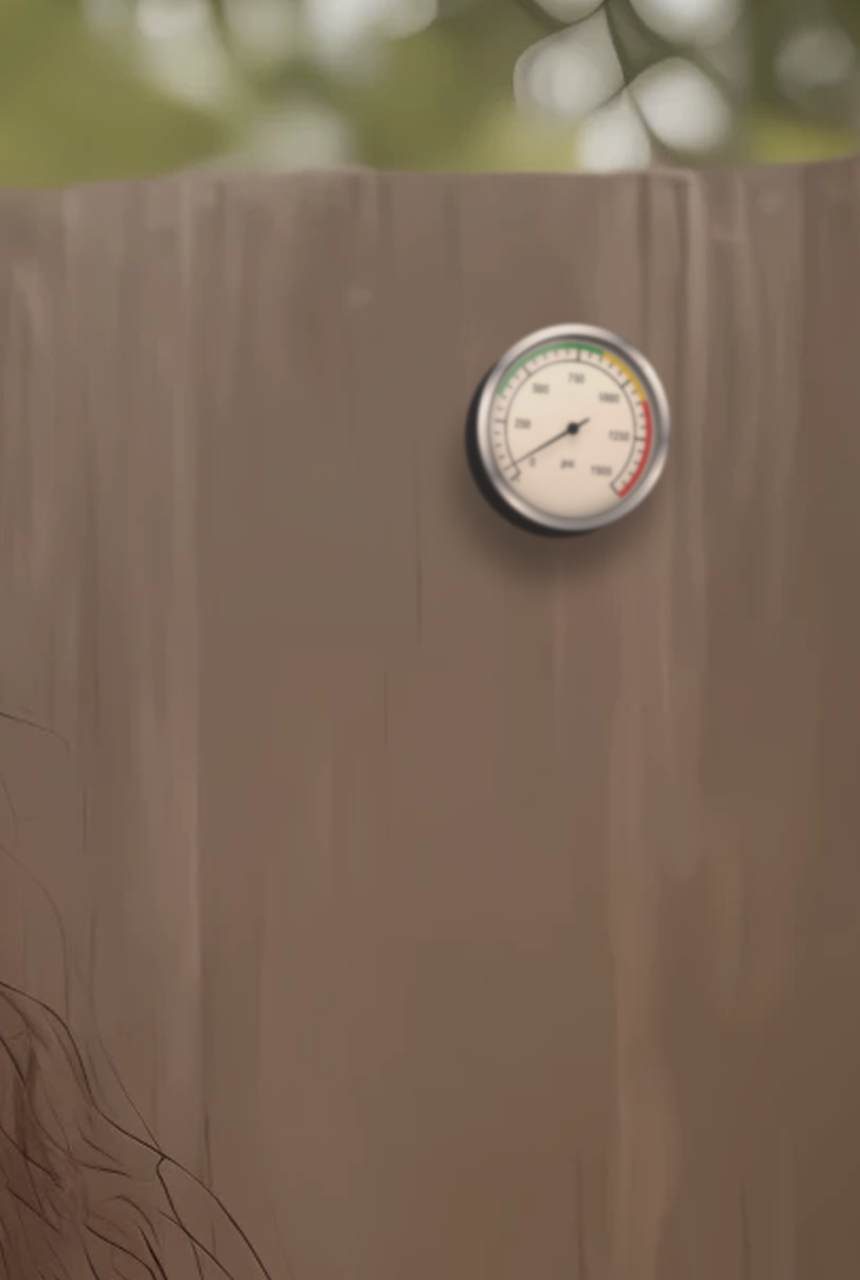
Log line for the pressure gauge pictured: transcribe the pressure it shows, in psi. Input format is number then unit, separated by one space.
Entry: 50 psi
